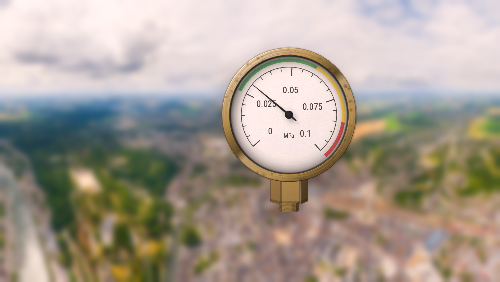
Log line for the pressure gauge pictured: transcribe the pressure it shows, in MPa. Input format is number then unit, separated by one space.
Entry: 0.03 MPa
